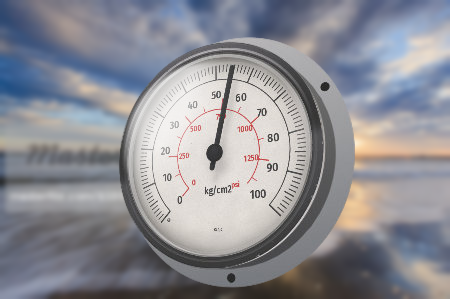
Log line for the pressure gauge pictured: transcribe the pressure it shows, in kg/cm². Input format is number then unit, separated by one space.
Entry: 55 kg/cm²
